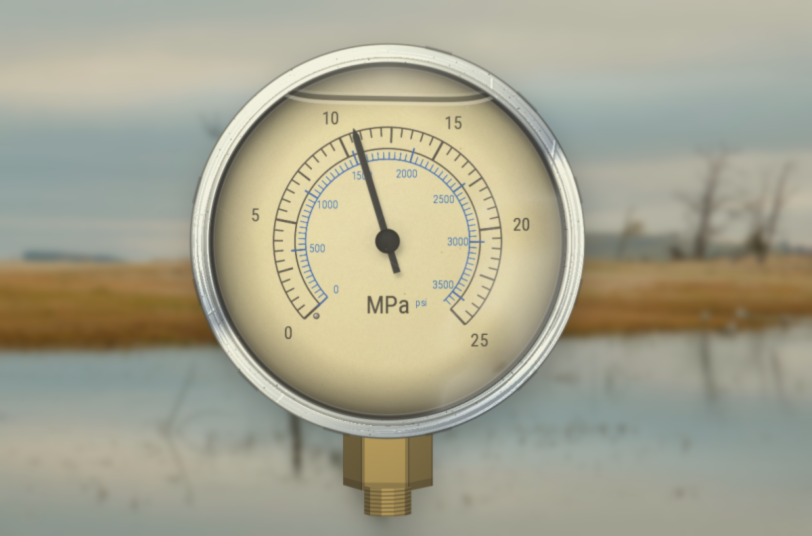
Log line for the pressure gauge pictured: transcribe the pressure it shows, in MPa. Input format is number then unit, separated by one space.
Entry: 10.75 MPa
